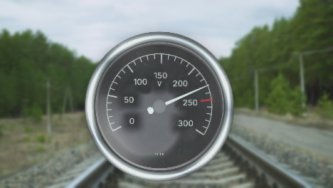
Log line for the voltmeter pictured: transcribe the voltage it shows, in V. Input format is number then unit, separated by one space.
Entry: 230 V
